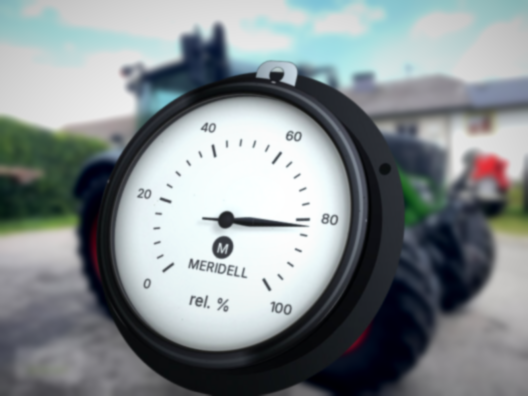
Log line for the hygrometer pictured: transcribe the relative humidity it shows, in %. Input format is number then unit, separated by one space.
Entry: 82 %
